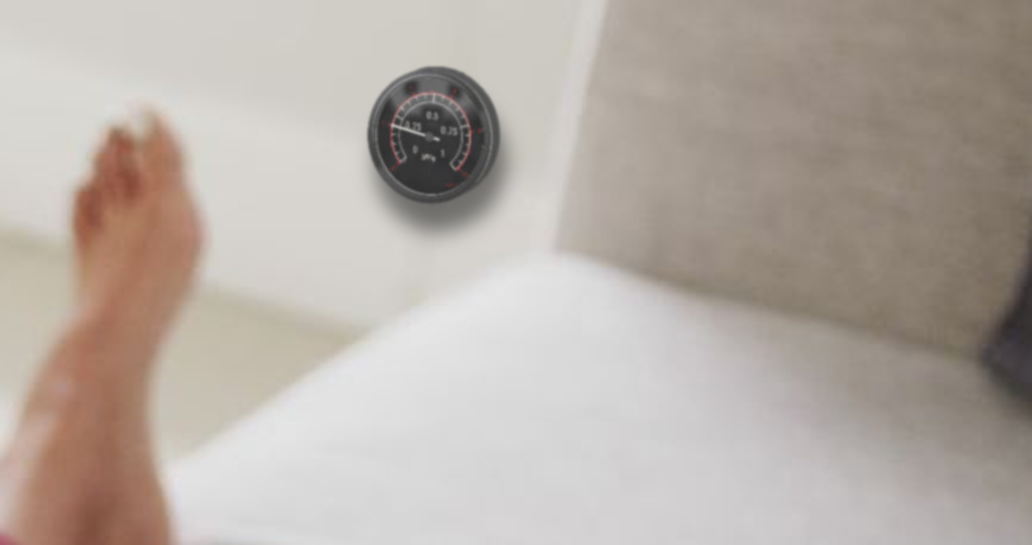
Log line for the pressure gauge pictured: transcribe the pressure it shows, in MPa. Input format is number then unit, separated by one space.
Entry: 0.2 MPa
